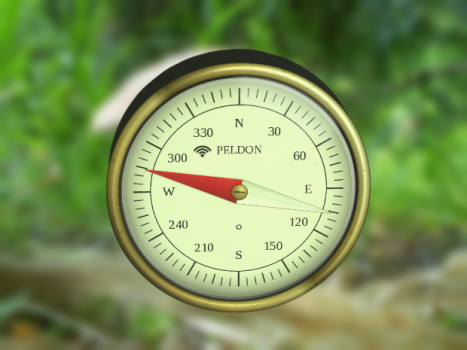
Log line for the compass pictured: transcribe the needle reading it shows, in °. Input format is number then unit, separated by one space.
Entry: 285 °
